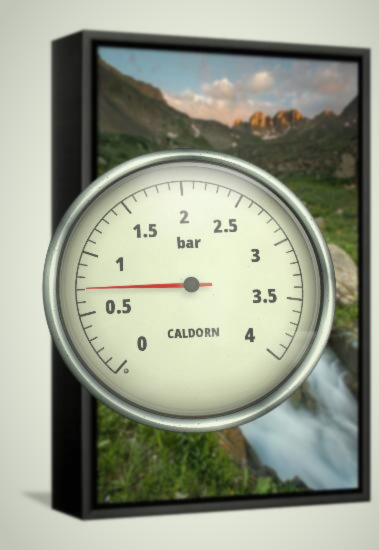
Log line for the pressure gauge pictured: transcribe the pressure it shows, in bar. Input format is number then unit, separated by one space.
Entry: 0.7 bar
